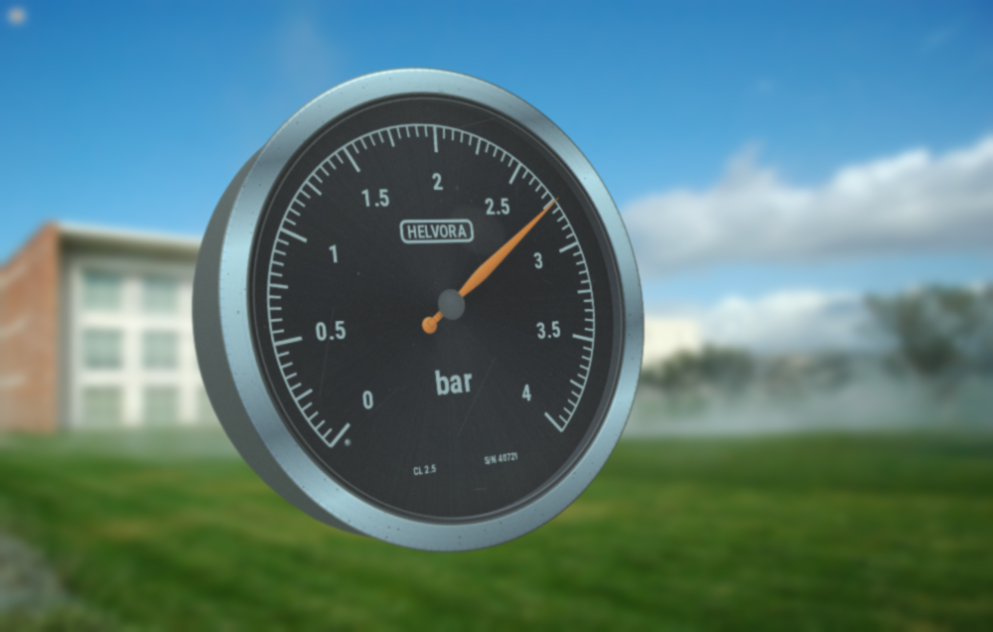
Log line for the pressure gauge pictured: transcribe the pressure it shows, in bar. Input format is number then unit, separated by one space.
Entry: 2.75 bar
